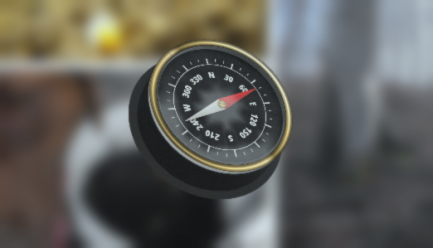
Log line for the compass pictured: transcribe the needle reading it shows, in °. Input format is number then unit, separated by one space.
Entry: 70 °
